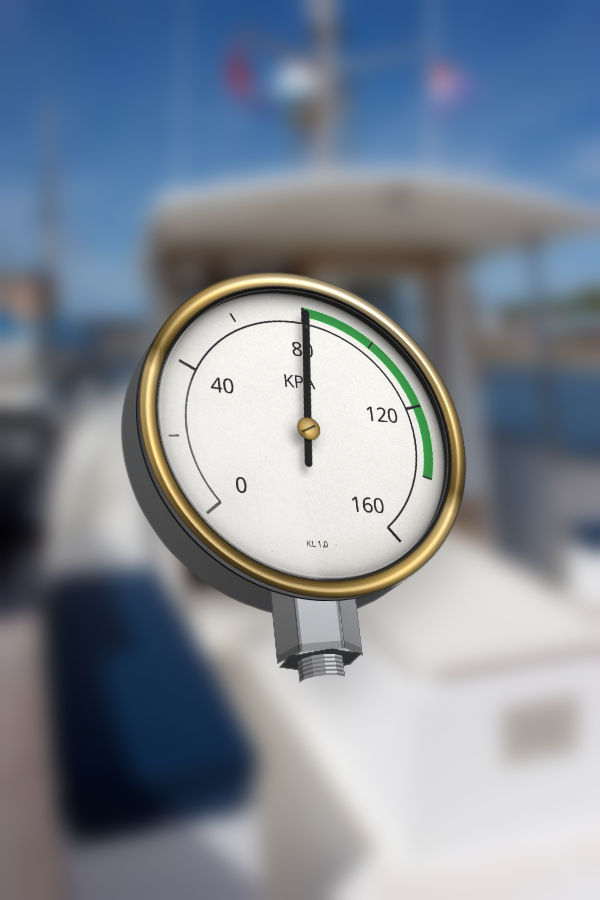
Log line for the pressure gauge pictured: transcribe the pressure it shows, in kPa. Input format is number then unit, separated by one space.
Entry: 80 kPa
